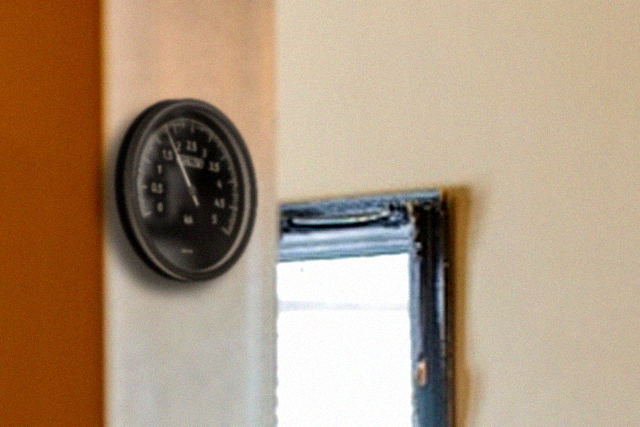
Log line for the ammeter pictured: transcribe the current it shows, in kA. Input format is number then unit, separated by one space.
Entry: 1.75 kA
